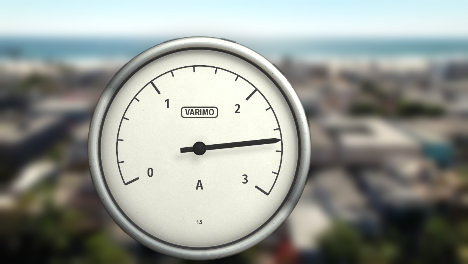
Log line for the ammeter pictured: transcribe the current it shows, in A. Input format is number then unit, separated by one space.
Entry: 2.5 A
